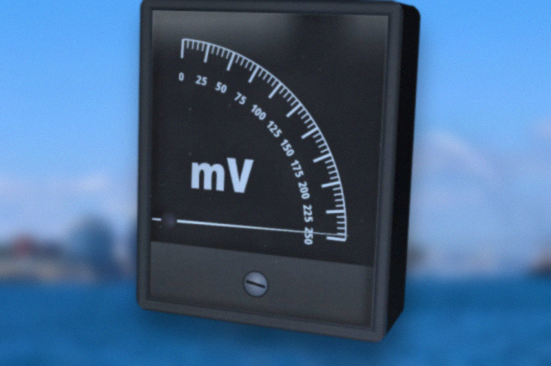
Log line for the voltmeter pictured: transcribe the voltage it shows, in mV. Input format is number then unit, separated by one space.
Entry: 245 mV
